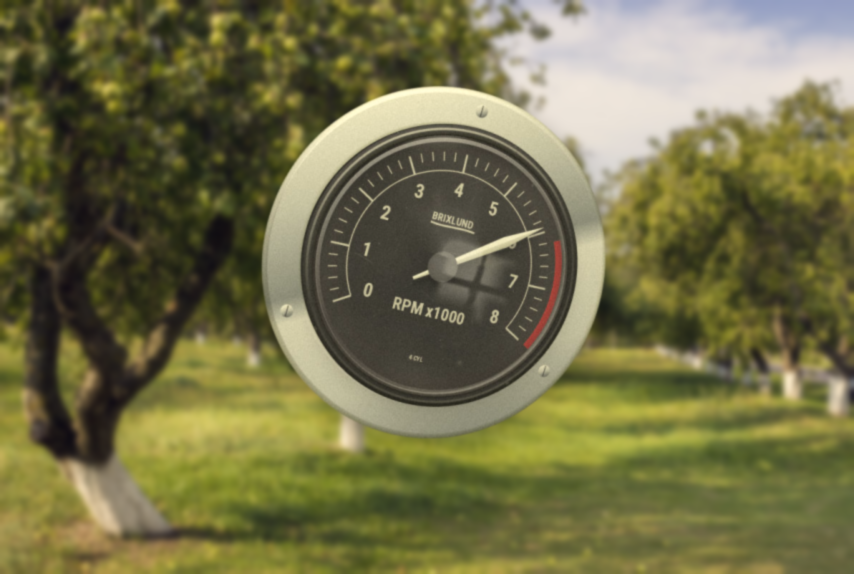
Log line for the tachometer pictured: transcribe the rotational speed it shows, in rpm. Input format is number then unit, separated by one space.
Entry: 5900 rpm
